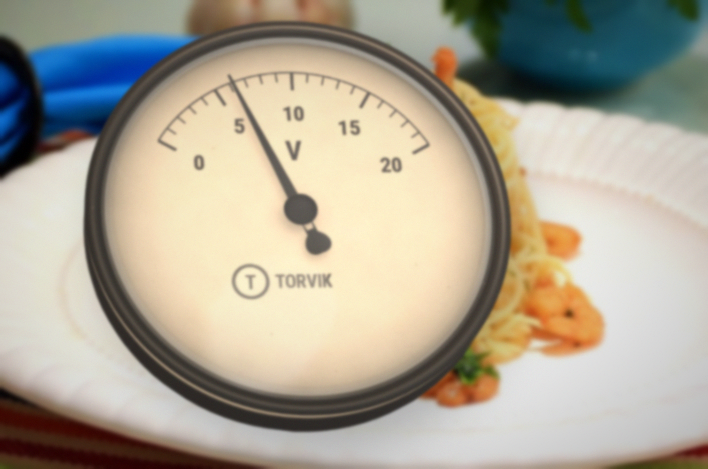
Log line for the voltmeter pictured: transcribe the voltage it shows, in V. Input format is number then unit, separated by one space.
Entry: 6 V
